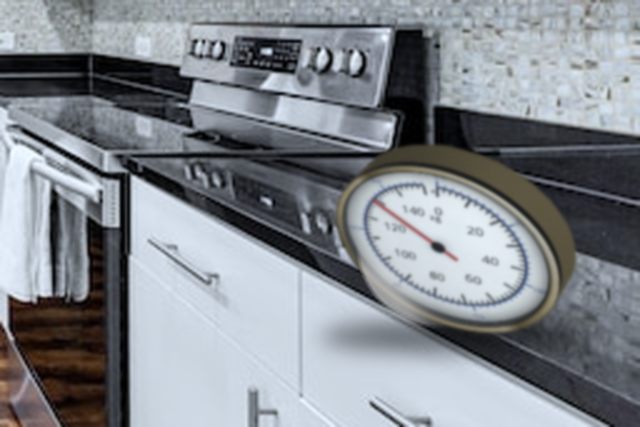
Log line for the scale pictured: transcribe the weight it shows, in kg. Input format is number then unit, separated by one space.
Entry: 130 kg
